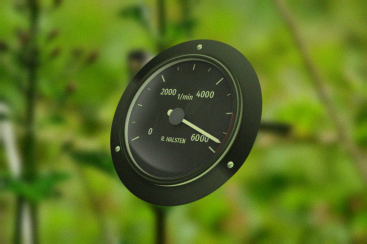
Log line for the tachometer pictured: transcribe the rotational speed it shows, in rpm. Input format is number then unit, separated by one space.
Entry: 5750 rpm
